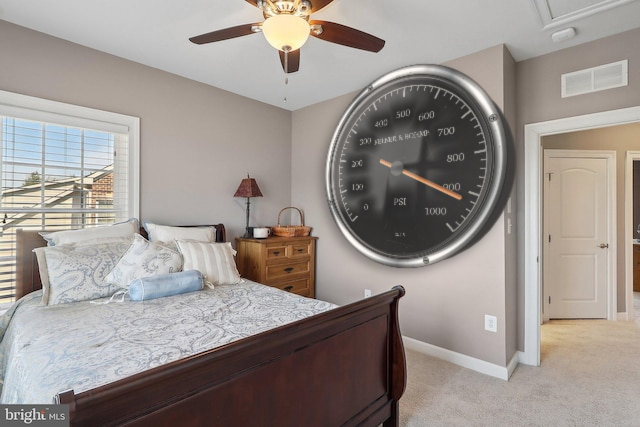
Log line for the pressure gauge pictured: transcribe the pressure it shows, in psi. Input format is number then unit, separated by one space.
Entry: 920 psi
